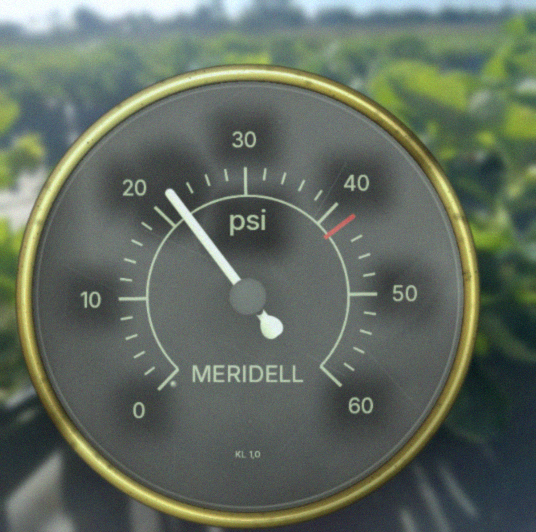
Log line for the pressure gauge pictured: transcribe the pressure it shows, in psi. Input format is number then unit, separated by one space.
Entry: 22 psi
